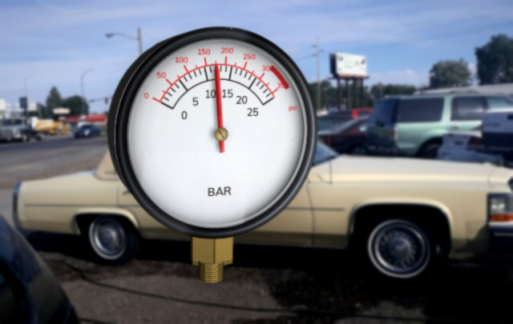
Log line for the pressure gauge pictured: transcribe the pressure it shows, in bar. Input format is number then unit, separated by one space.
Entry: 12 bar
